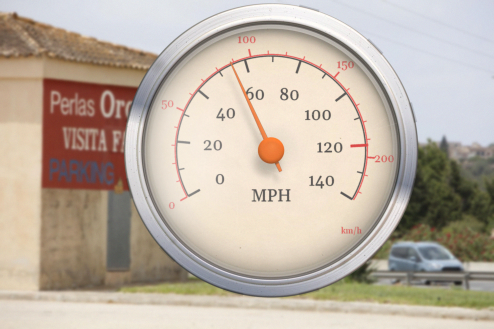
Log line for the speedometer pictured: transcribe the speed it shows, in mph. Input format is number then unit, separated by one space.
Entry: 55 mph
